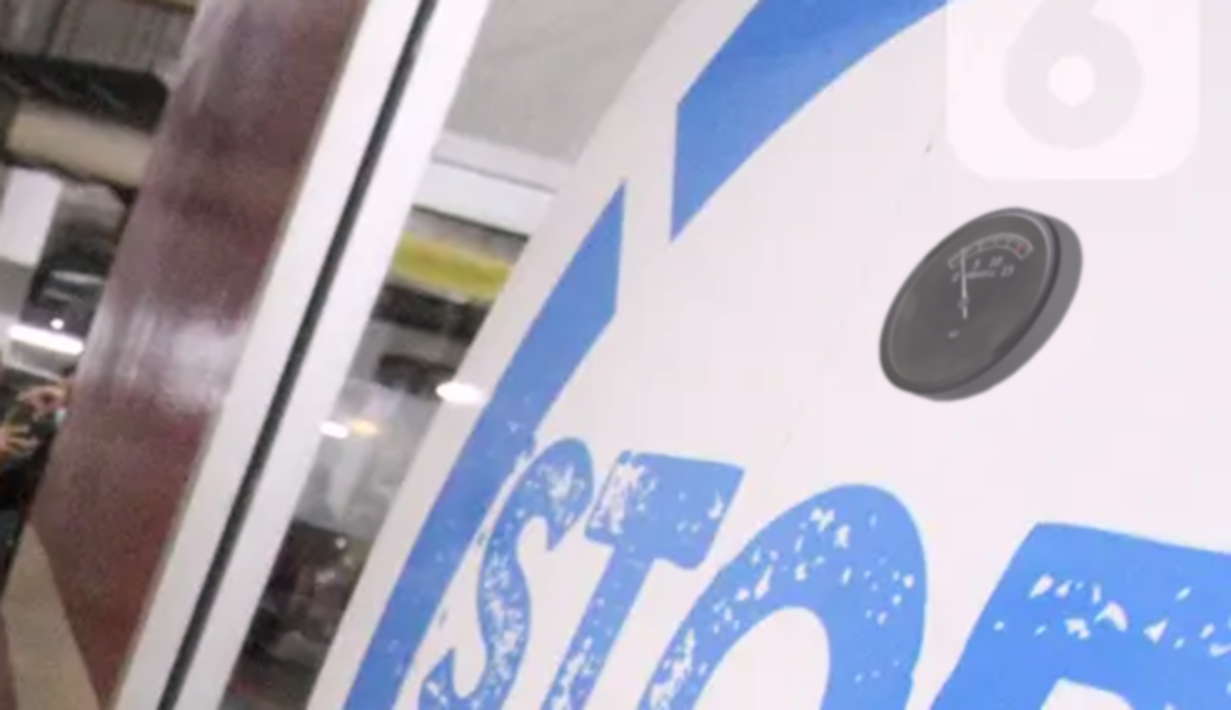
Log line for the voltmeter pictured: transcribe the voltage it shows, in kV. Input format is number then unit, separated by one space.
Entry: 2.5 kV
